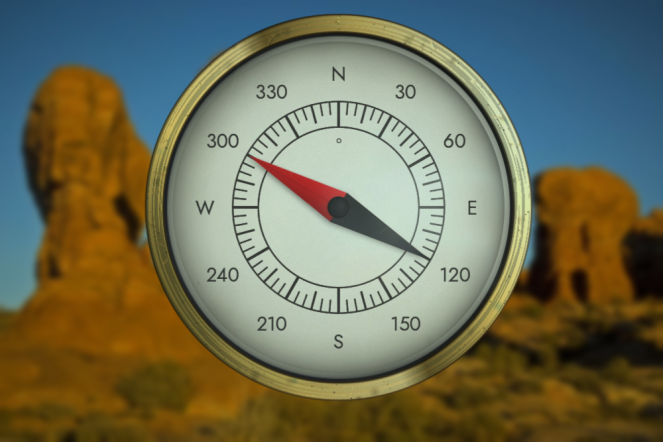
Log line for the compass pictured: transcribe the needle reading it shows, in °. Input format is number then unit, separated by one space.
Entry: 300 °
